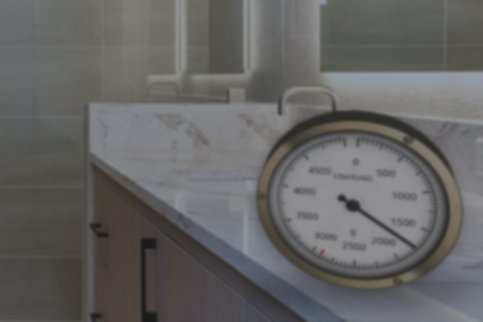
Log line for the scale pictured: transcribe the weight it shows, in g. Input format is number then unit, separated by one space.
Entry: 1750 g
